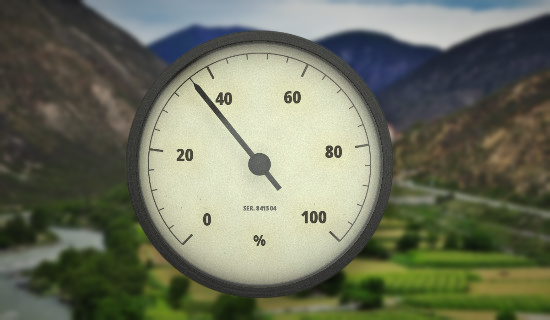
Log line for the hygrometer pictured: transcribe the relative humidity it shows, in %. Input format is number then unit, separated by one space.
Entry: 36 %
